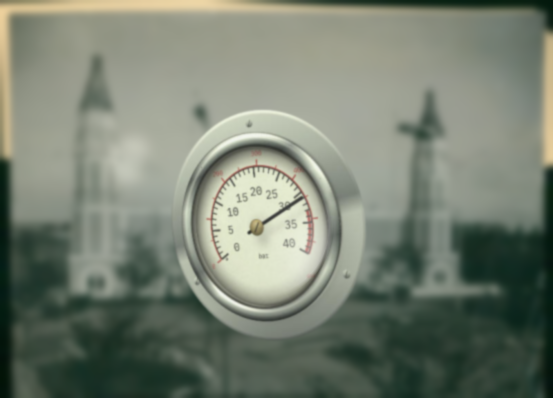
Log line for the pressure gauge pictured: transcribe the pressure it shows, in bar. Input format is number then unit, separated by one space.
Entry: 31 bar
